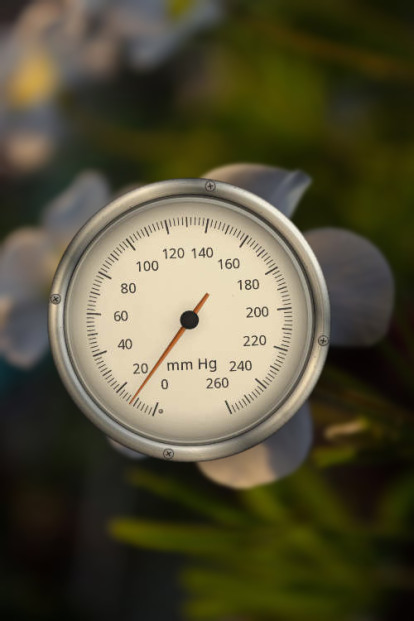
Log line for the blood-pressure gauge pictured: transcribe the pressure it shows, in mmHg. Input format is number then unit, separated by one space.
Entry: 12 mmHg
